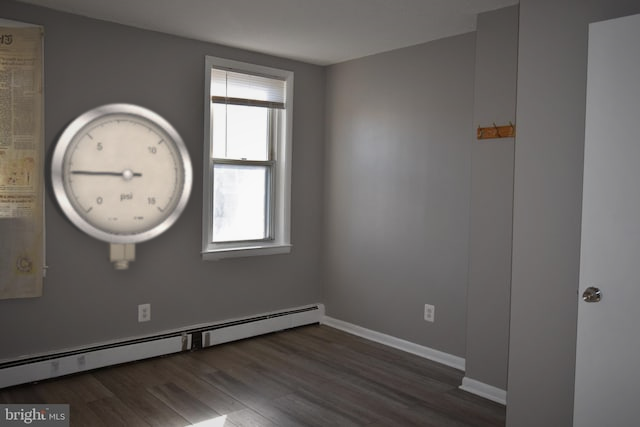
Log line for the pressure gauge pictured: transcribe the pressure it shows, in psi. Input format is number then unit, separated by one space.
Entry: 2.5 psi
